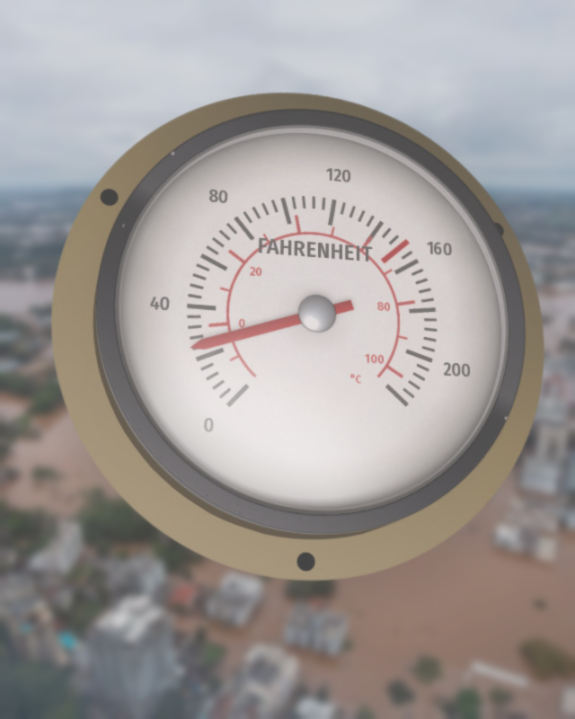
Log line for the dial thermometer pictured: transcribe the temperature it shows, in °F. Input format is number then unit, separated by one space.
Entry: 24 °F
